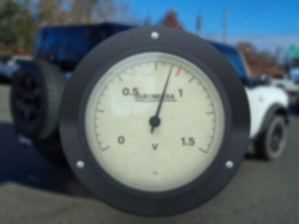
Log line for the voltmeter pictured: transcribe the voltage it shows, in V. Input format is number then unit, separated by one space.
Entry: 0.85 V
